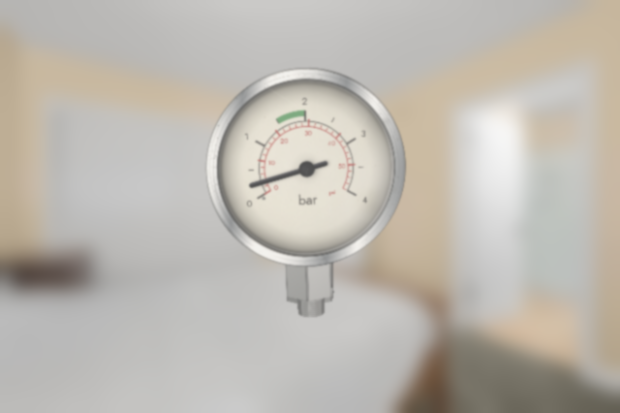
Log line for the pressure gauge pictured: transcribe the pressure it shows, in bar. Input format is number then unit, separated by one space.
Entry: 0.25 bar
